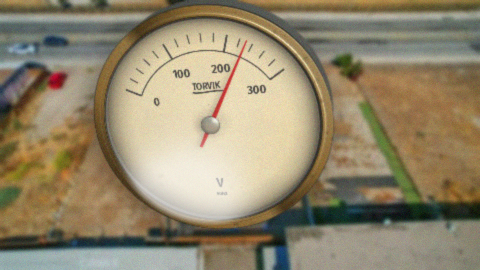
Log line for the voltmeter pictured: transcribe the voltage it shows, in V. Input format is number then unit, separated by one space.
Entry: 230 V
